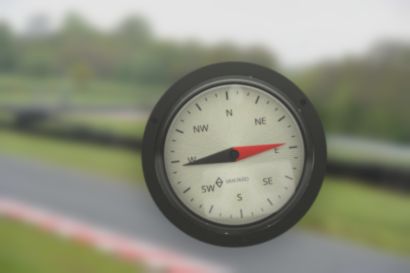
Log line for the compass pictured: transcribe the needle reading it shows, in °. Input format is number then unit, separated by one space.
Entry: 85 °
